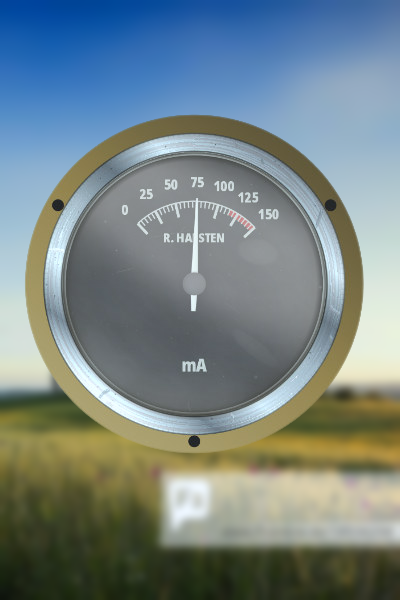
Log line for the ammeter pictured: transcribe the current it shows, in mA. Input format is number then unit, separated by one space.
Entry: 75 mA
